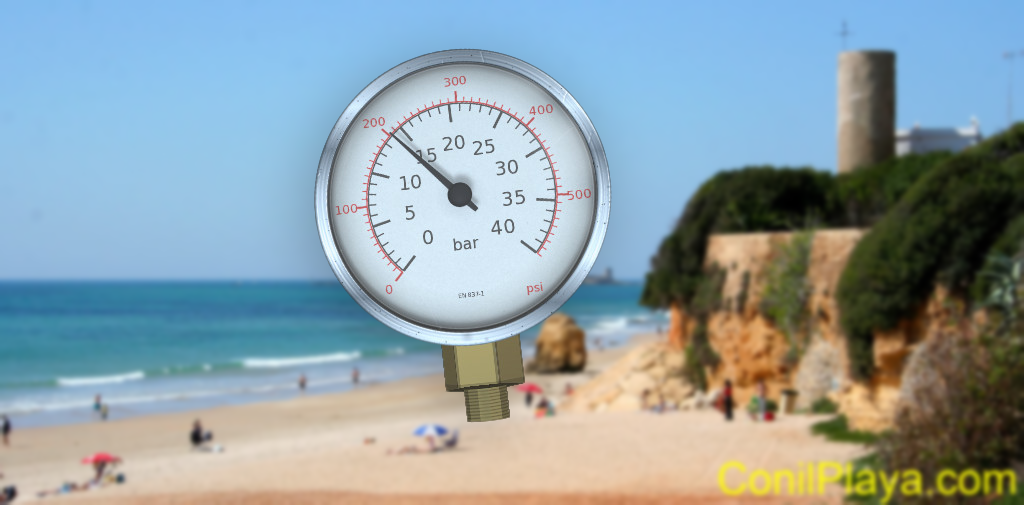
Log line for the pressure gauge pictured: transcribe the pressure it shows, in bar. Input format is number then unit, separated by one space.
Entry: 14 bar
